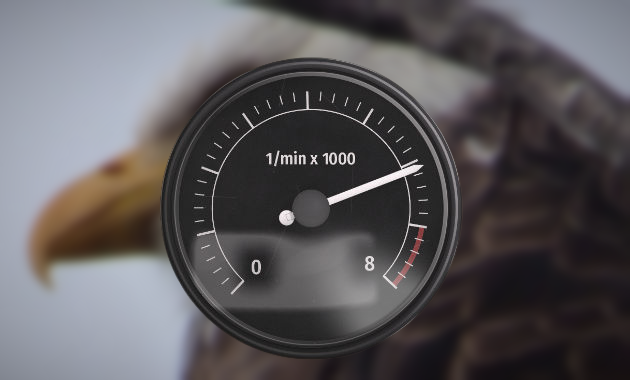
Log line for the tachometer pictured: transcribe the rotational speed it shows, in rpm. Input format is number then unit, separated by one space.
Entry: 6100 rpm
